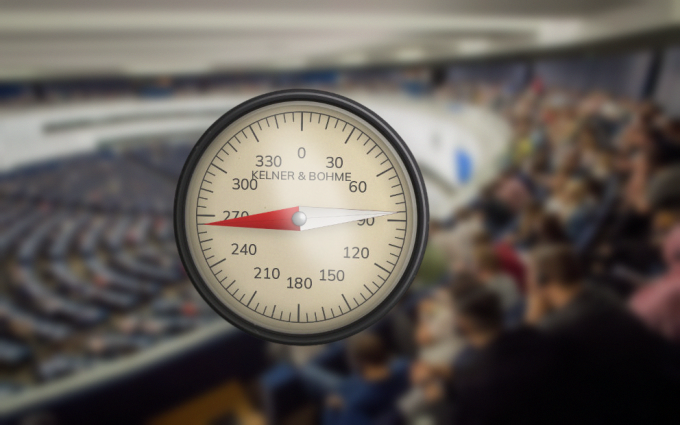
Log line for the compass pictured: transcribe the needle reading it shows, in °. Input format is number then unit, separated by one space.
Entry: 265 °
